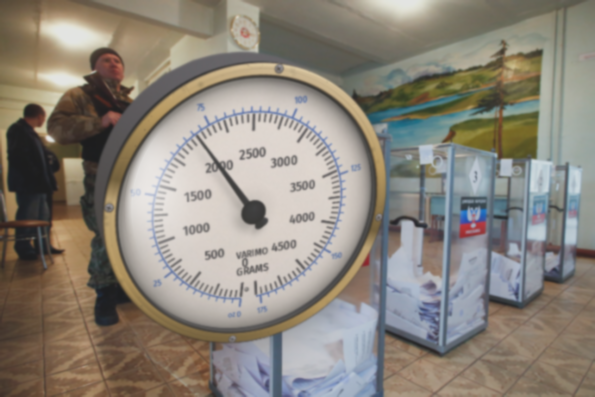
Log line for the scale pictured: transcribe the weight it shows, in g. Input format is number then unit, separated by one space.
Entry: 2000 g
